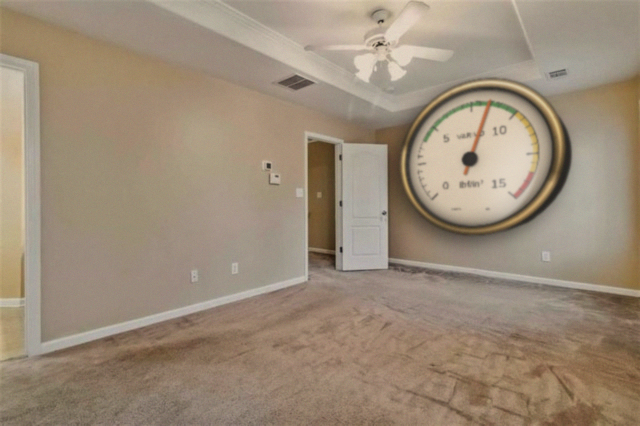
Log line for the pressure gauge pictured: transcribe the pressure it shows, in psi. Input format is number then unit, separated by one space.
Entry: 8.5 psi
